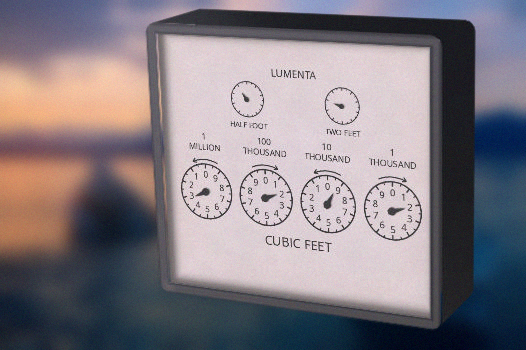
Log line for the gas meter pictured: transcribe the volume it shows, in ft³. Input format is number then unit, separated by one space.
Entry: 319200 ft³
